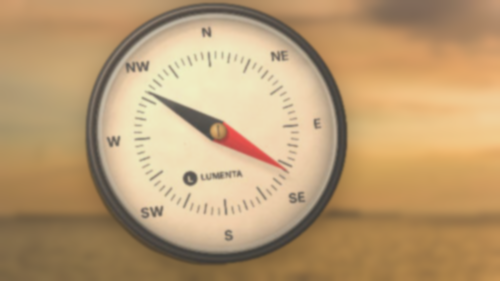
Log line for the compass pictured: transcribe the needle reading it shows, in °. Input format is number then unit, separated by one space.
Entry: 125 °
